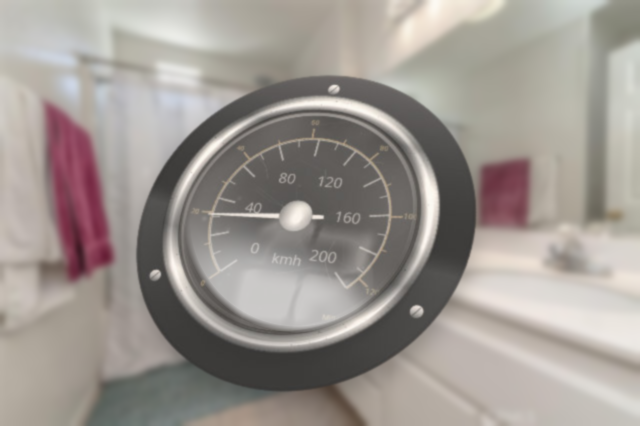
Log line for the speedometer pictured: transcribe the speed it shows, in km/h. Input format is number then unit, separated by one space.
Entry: 30 km/h
